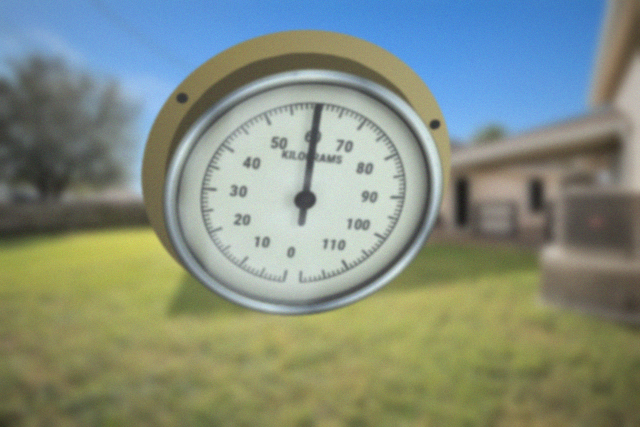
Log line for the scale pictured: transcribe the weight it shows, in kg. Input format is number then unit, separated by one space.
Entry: 60 kg
